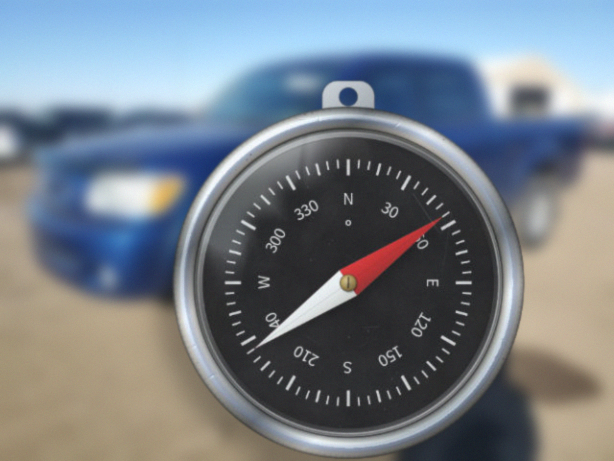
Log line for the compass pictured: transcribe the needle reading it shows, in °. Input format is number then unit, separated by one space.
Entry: 55 °
